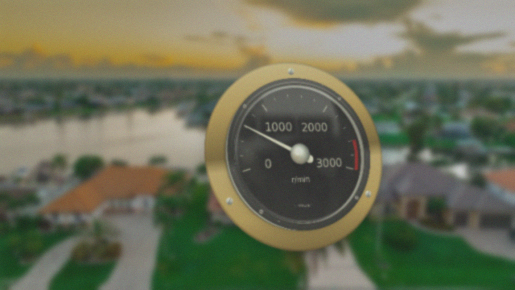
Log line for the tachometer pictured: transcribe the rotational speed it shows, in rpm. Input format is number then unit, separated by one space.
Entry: 600 rpm
